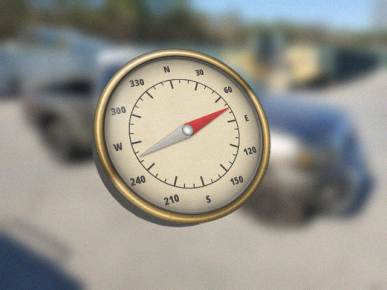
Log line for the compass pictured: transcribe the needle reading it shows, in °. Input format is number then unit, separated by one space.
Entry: 75 °
